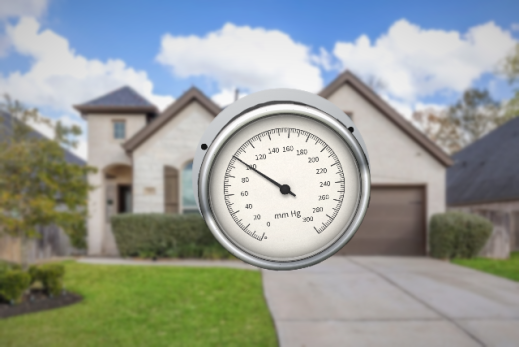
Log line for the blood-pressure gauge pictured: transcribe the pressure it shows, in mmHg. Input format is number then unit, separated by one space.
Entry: 100 mmHg
